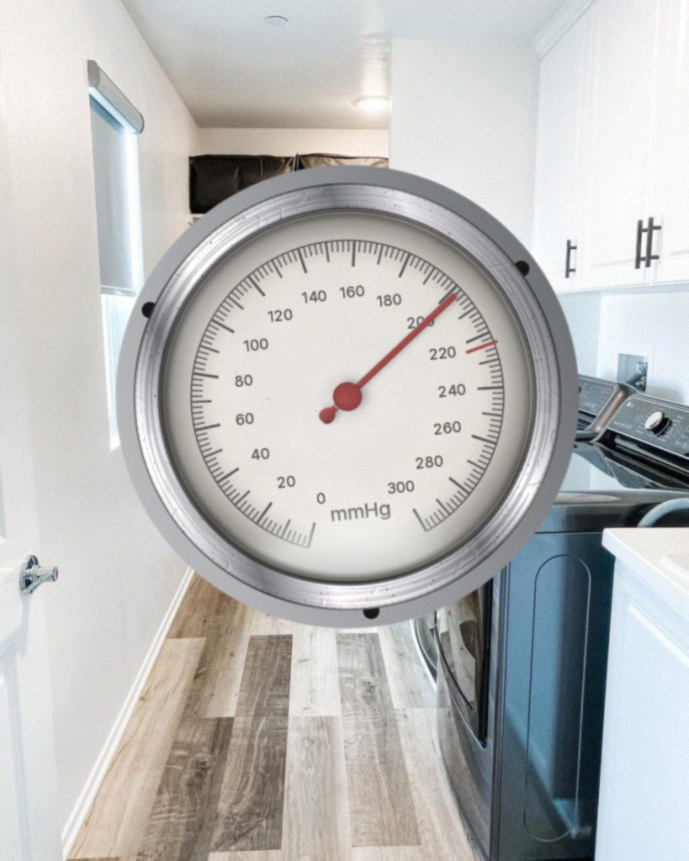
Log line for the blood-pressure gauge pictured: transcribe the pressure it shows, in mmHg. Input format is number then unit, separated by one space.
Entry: 202 mmHg
